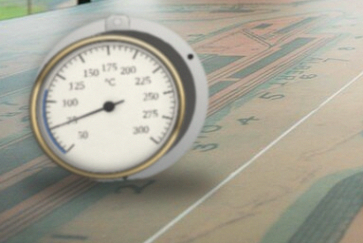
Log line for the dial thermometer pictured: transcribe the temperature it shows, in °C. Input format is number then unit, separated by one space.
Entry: 75 °C
